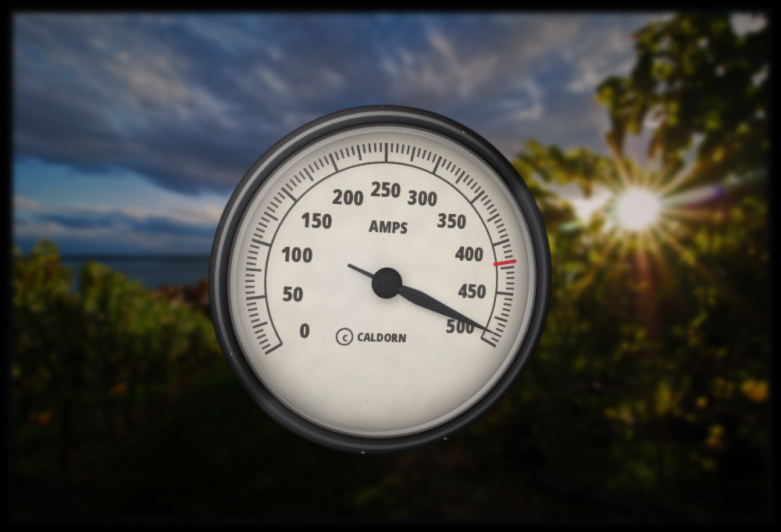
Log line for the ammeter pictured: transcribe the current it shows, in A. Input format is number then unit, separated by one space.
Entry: 490 A
